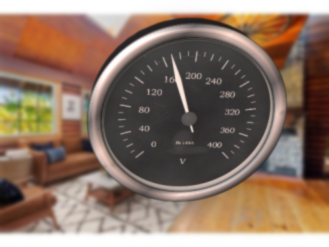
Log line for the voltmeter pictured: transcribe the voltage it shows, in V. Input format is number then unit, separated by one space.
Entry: 170 V
